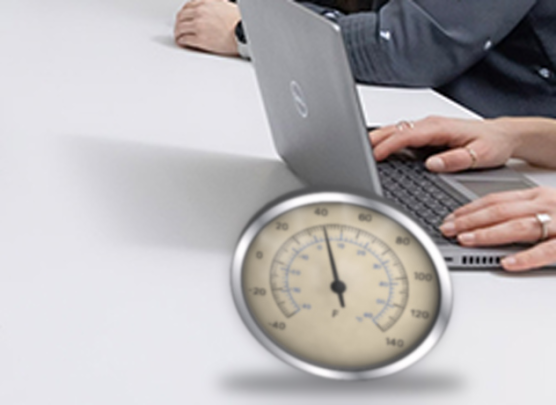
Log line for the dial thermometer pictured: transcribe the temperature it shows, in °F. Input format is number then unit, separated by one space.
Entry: 40 °F
